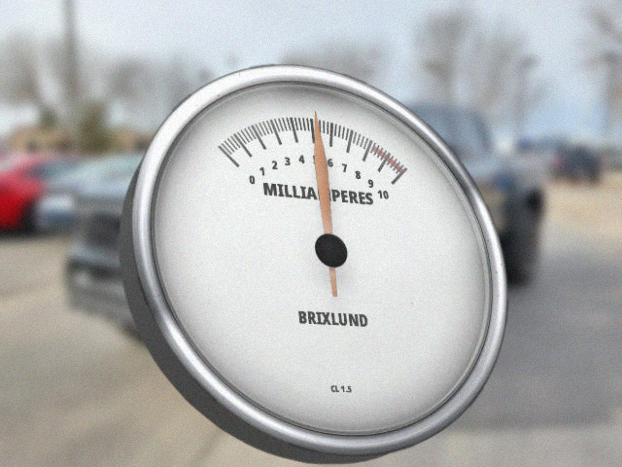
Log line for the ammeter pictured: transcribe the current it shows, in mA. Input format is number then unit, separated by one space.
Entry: 5 mA
